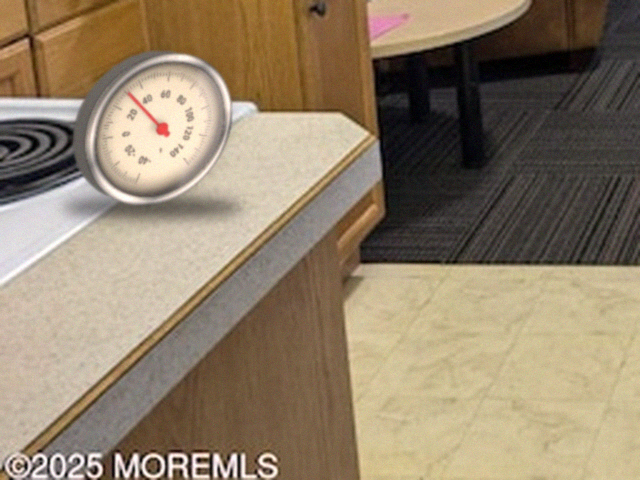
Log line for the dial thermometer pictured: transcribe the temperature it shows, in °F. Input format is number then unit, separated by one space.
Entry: 30 °F
